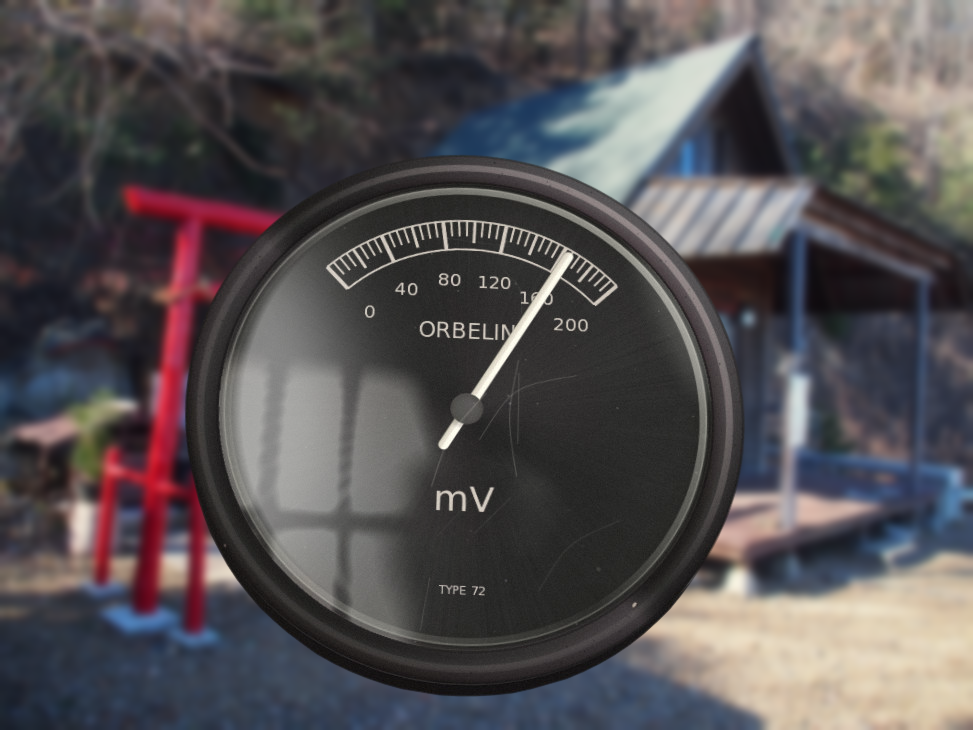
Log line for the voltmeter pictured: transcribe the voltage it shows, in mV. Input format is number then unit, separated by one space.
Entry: 165 mV
